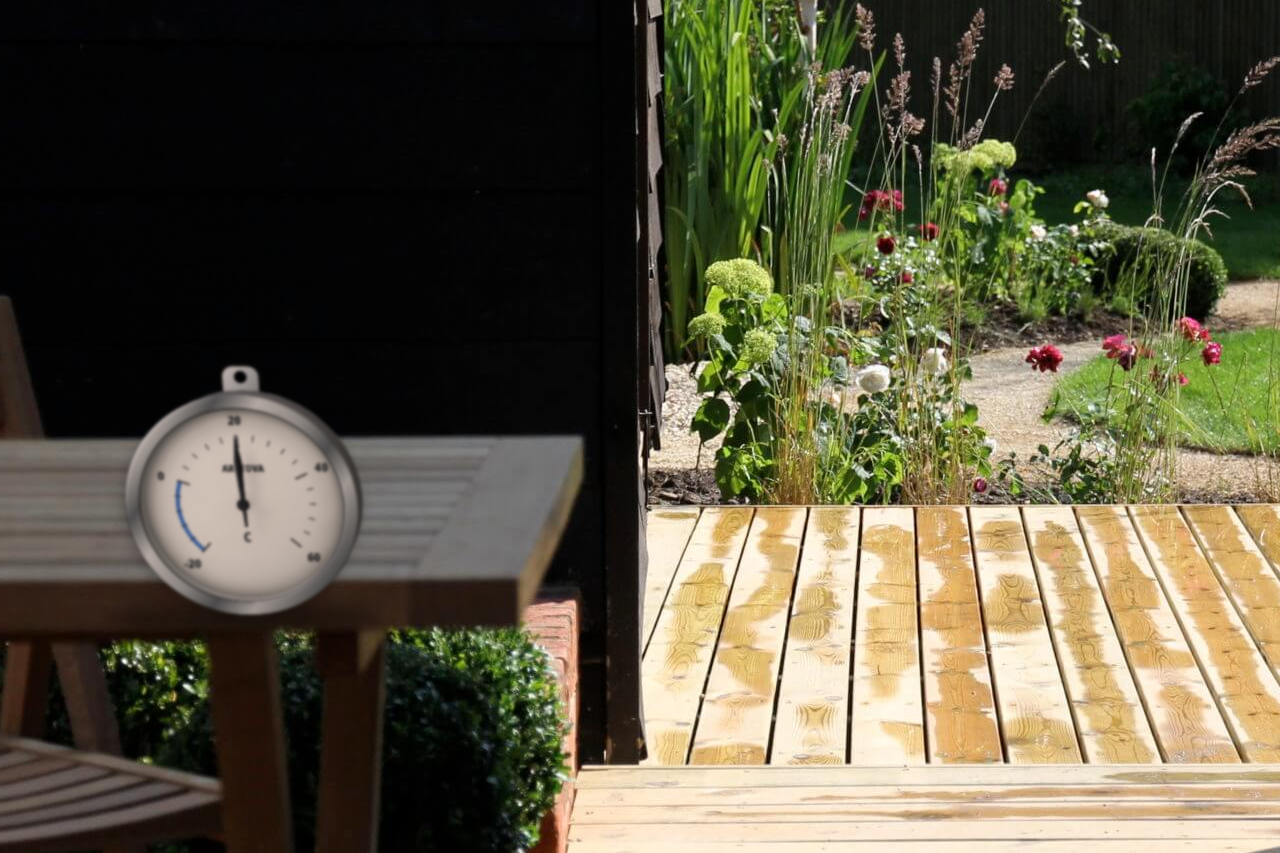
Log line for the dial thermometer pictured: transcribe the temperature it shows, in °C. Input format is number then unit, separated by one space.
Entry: 20 °C
